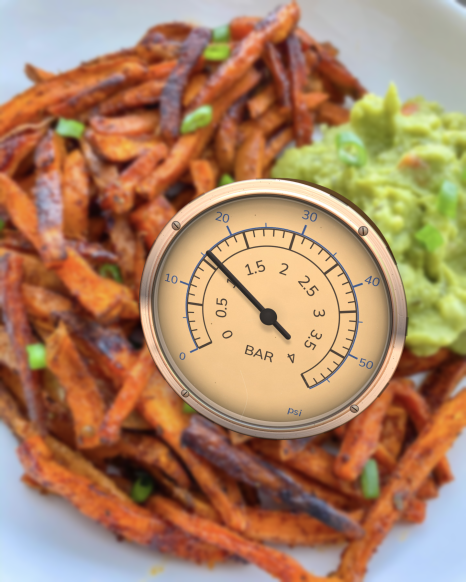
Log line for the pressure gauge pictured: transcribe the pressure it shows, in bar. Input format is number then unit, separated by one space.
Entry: 1.1 bar
